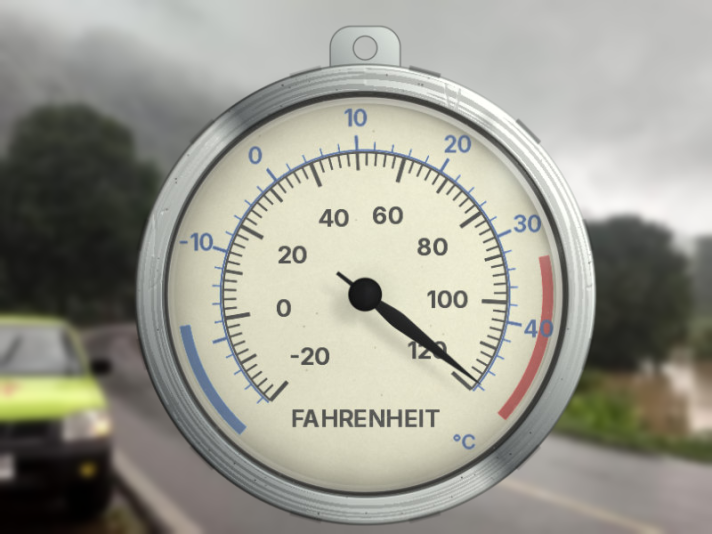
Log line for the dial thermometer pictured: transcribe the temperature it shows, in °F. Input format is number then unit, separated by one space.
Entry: 118 °F
